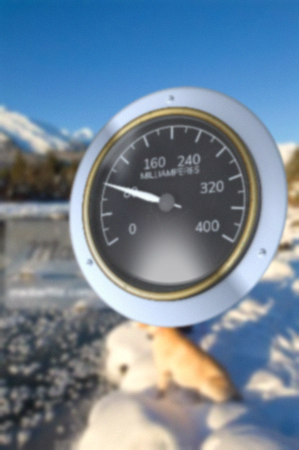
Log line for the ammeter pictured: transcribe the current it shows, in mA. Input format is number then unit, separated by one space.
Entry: 80 mA
